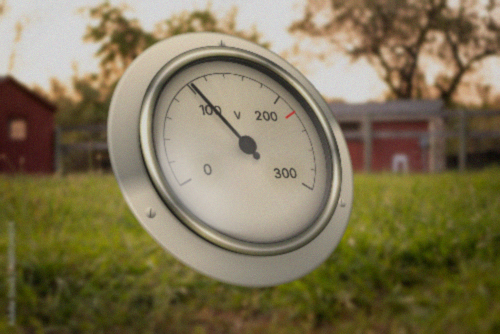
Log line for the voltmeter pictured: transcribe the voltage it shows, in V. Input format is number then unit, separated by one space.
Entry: 100 V
